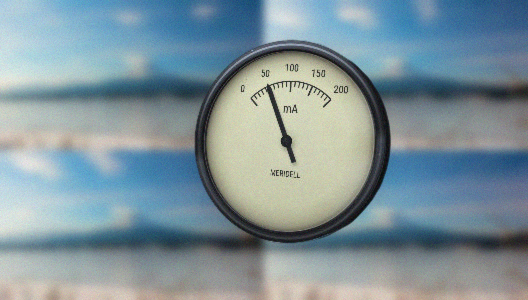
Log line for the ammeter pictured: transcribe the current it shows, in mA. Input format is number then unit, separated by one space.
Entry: 50 mA
